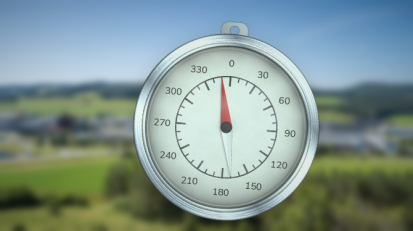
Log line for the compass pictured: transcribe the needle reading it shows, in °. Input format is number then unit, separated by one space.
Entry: 350 °
